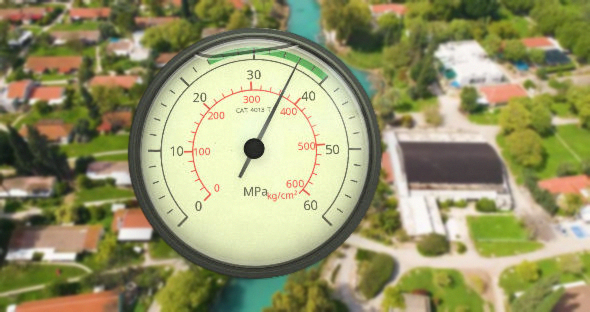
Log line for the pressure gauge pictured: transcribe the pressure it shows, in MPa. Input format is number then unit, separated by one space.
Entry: 36 MPa
